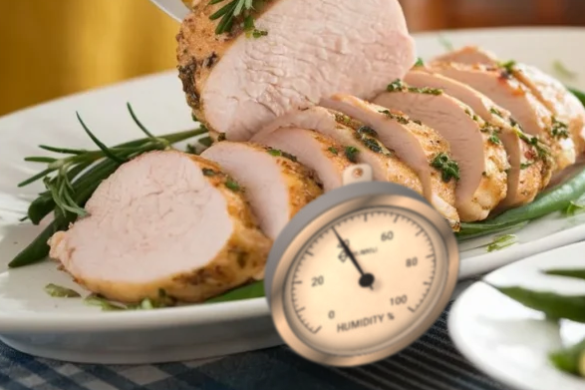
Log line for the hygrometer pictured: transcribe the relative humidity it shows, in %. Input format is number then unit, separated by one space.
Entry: 40 %
